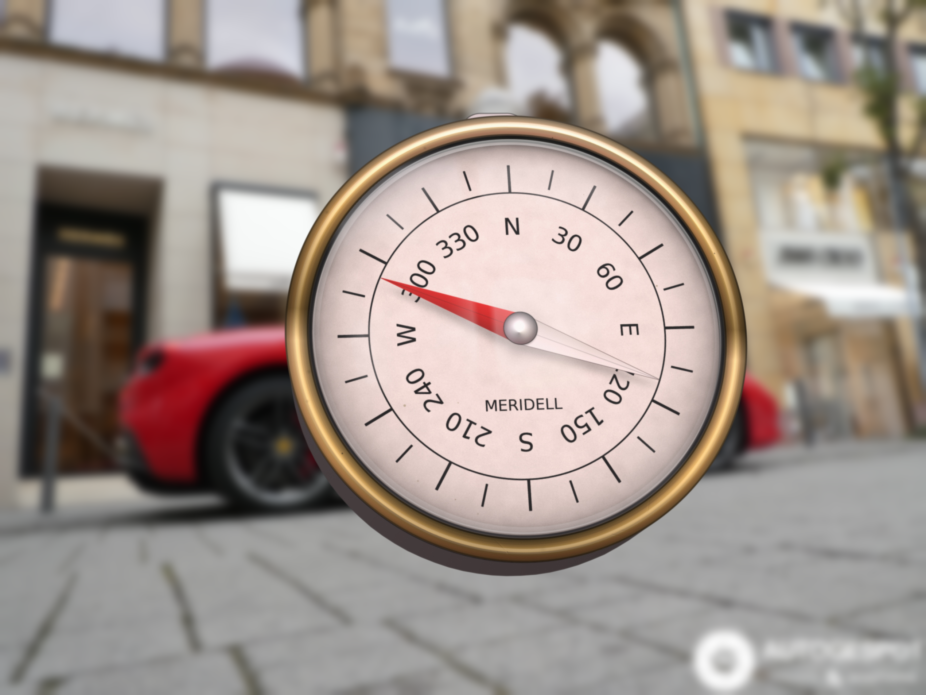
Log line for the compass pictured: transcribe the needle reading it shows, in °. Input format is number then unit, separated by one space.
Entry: 292.5 °
